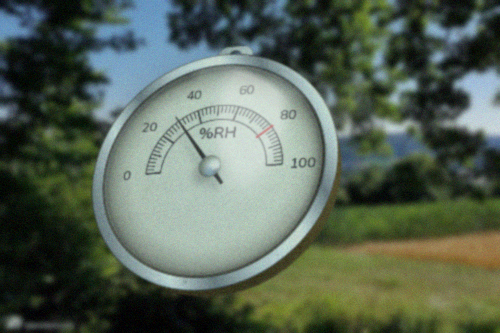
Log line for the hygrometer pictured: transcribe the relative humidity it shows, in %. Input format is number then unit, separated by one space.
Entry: 30 %
